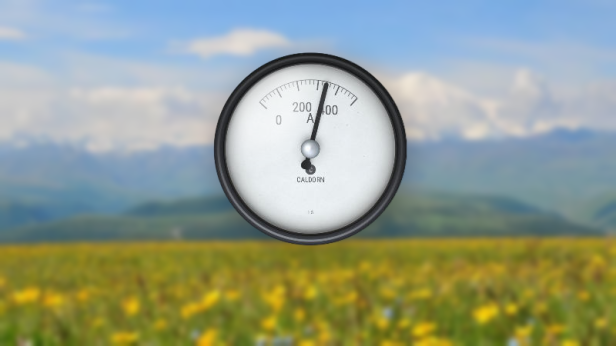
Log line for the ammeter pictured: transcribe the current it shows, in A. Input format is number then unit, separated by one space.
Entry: 340 A
